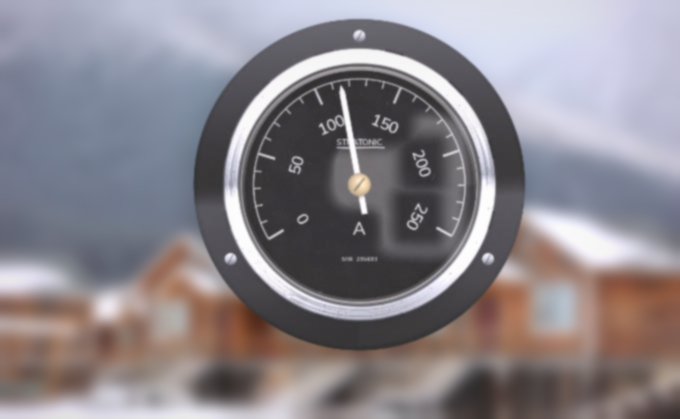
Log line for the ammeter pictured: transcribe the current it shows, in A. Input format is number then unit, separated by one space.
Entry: 115 A
